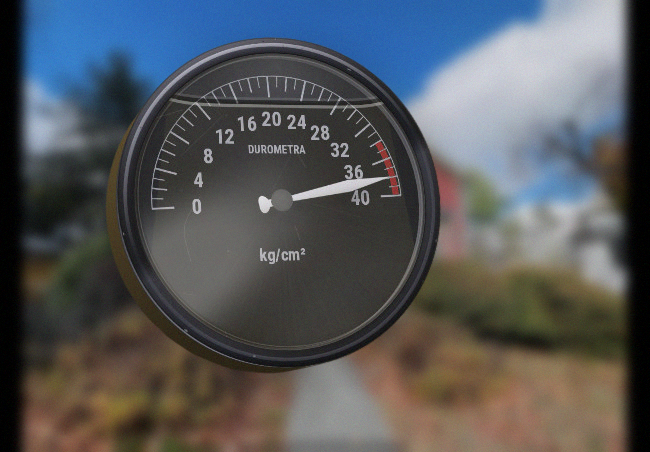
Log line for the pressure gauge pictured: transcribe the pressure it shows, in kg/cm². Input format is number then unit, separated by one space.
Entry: 38 kg/cm²
